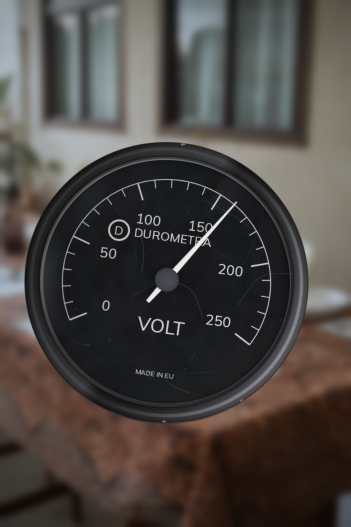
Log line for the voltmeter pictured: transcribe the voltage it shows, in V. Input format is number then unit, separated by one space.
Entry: 160 V
